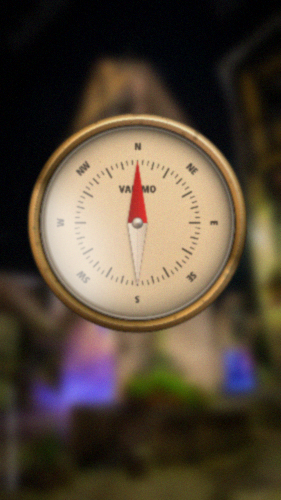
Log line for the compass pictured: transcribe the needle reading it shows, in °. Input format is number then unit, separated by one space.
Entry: 0 °
